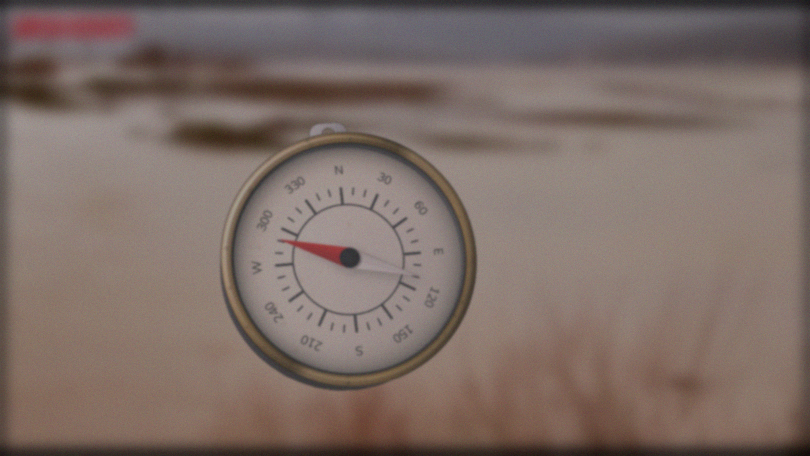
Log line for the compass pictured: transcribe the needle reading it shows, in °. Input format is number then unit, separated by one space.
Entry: 290 °
